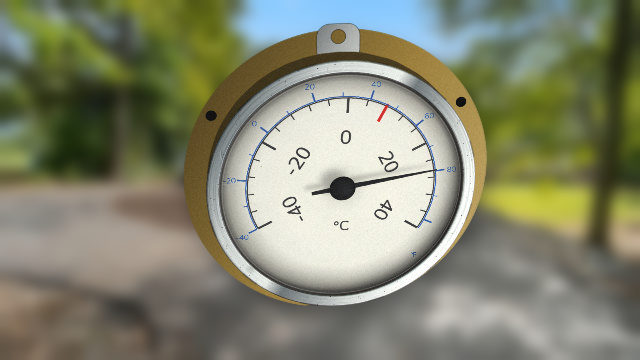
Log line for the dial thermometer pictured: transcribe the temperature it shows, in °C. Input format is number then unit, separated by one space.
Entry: 26 °C
